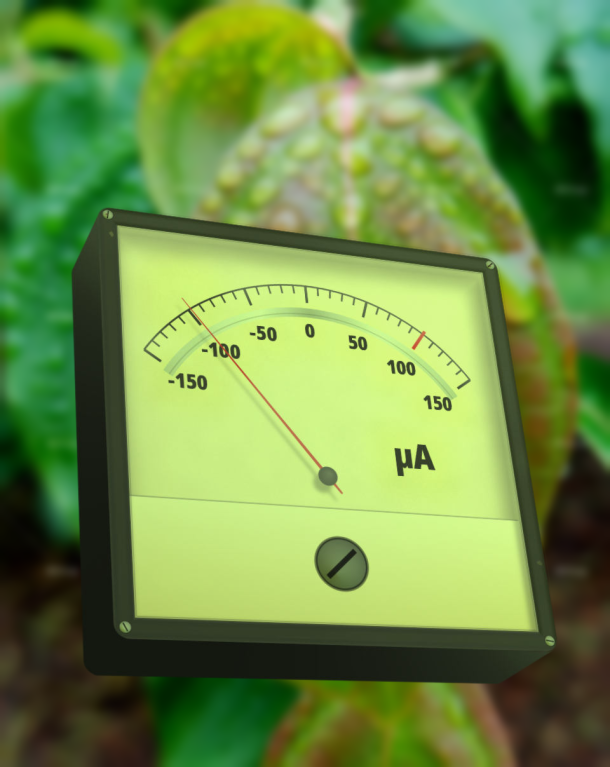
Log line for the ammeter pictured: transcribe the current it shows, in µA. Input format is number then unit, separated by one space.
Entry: -100 µA
